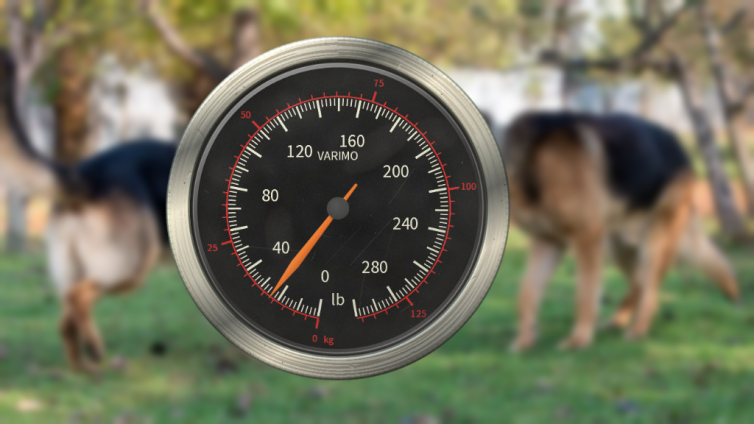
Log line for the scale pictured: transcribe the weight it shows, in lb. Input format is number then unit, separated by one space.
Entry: 24 lb
